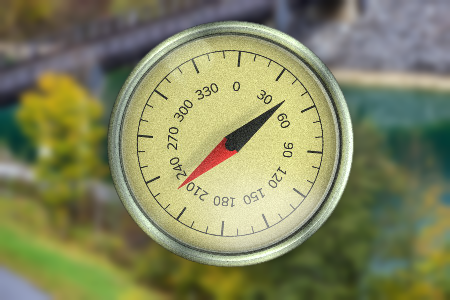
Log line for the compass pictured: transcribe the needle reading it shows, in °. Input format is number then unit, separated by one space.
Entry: 225 °
